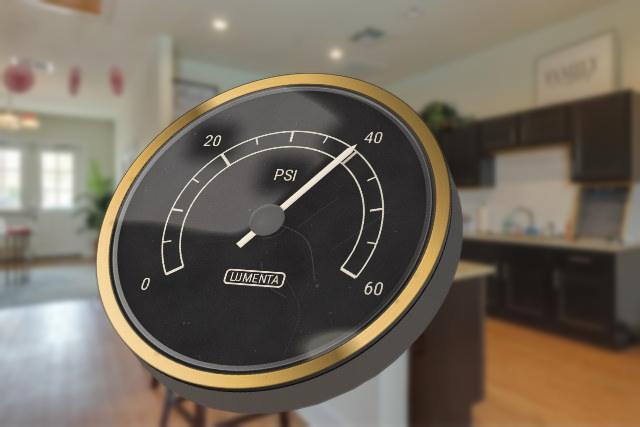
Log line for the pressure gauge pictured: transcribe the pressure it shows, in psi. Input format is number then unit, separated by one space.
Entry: 40 psi
